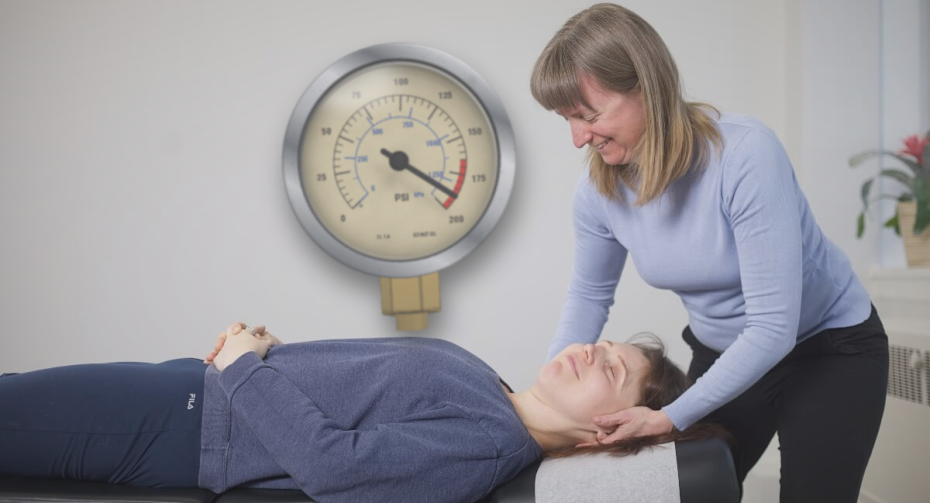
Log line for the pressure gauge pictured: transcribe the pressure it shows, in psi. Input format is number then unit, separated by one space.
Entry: 190 psi
